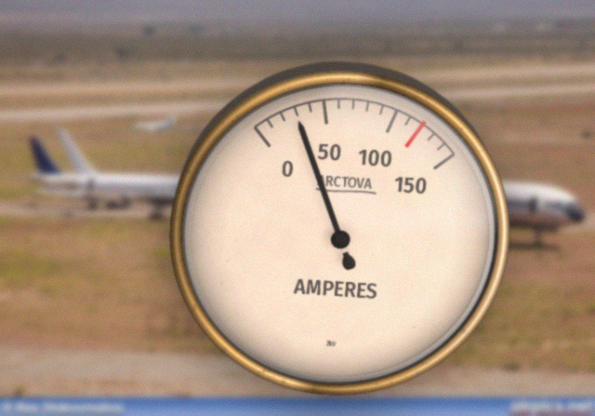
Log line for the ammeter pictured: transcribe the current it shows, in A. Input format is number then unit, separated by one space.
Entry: 30 A
